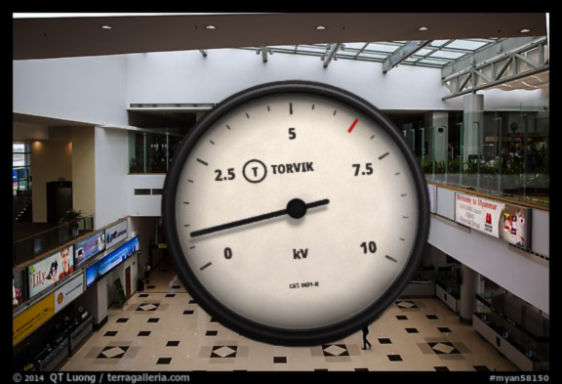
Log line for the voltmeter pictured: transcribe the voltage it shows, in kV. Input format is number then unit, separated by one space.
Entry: 0.75 kV
